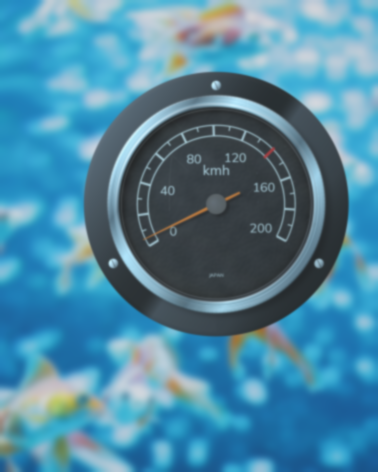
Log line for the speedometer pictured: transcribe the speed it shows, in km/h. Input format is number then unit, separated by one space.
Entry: 5 km/h
